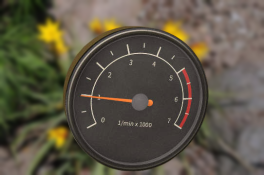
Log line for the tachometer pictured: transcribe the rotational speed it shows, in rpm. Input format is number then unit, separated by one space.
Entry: 1000 rpm
